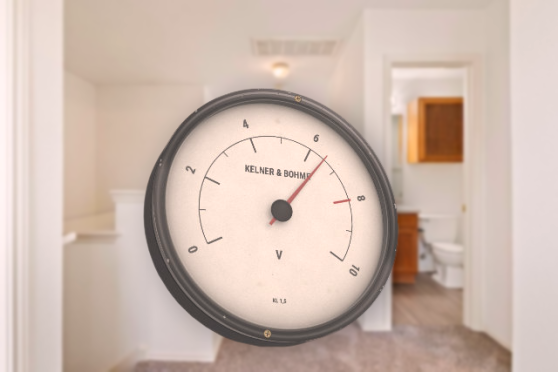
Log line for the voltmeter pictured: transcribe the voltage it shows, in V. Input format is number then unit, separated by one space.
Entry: 6.5 V
